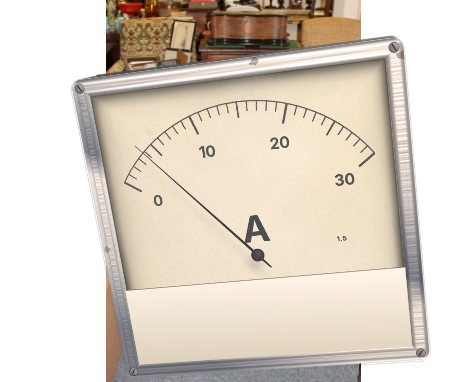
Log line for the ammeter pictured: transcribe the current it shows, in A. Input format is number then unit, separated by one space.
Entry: 4 A
